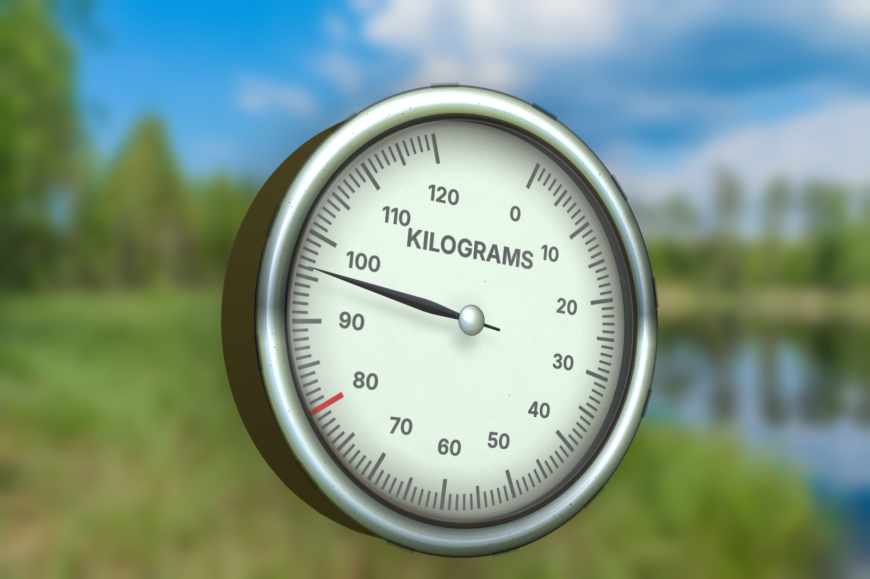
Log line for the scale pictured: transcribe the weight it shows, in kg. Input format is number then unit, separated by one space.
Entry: 96 kg
